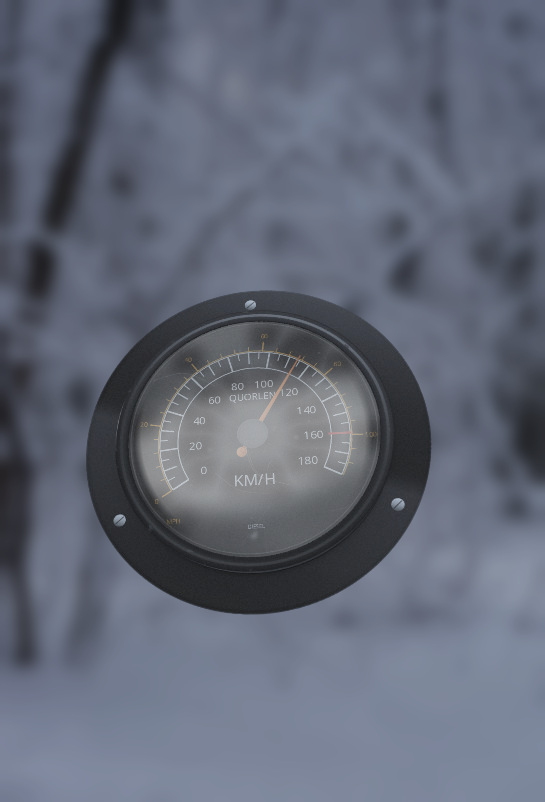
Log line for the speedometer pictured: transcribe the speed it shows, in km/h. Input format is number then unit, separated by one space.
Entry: 115 km/h
